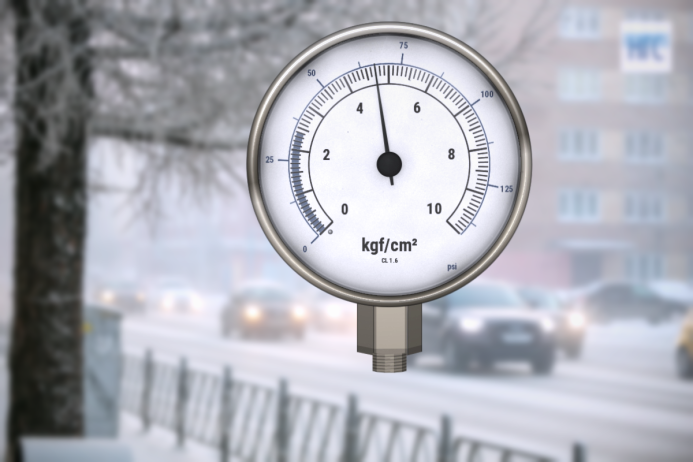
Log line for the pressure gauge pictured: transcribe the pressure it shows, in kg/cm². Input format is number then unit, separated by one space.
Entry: 4.7 kg/cm²
